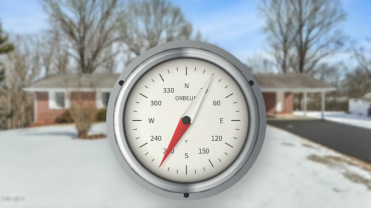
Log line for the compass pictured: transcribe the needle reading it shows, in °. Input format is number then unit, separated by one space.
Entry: 210 °
